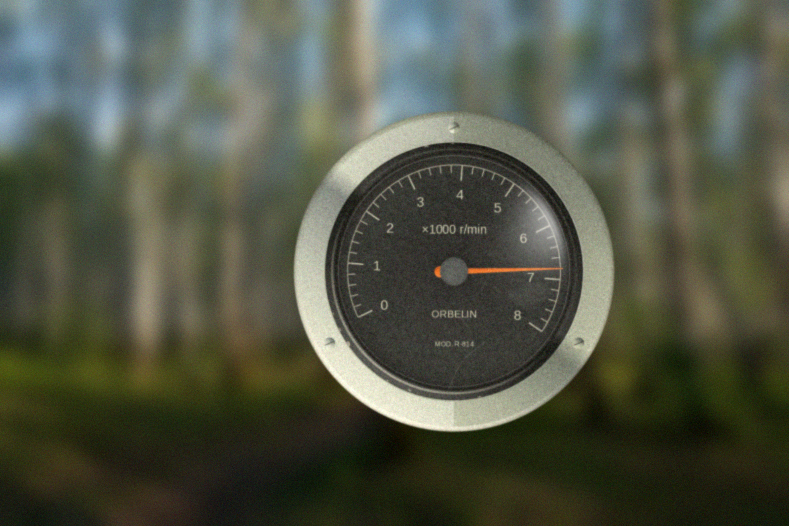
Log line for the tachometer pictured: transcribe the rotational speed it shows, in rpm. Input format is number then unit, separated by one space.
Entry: 6800 rpm
